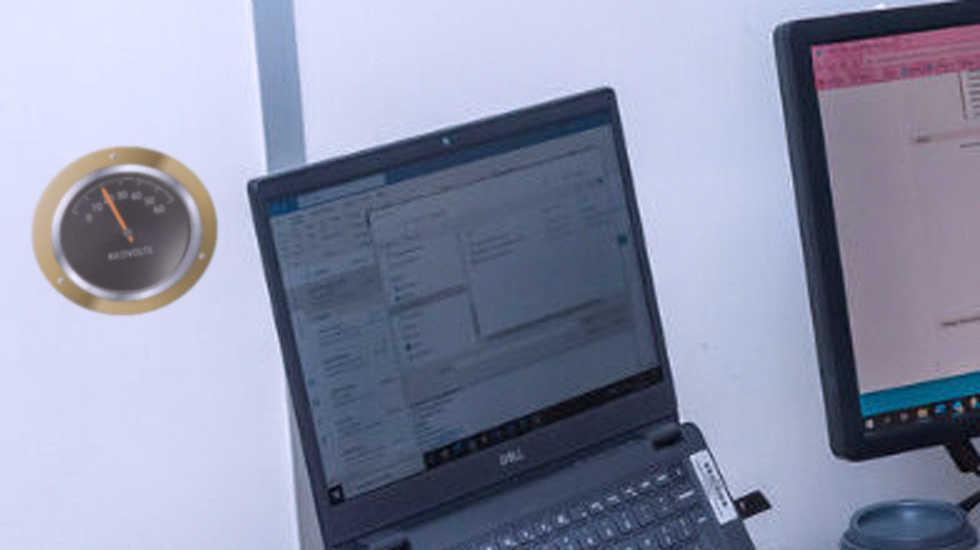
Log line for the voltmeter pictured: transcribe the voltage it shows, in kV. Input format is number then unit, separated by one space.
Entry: 20 kV
